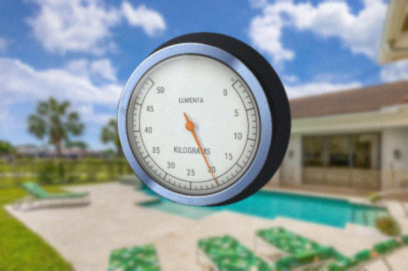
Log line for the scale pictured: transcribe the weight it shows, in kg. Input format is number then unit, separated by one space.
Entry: 20 kg
